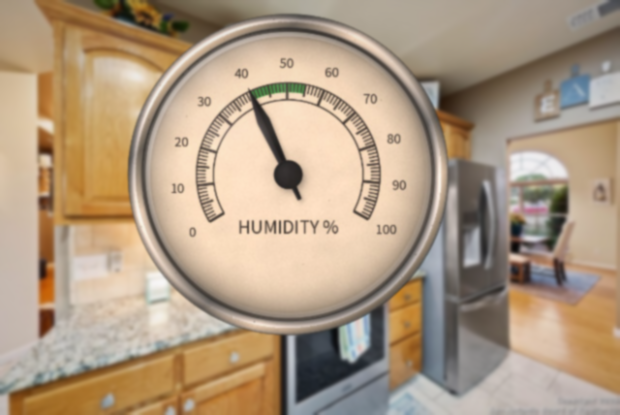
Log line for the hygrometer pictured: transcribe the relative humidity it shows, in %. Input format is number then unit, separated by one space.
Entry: 40 %
